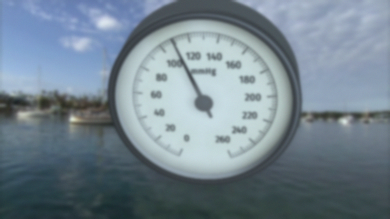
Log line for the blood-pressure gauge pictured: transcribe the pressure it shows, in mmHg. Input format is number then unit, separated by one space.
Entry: 110 mmHg
